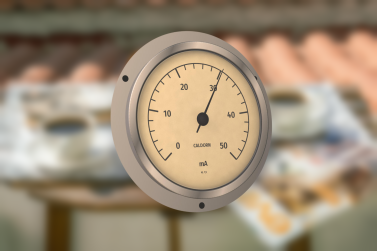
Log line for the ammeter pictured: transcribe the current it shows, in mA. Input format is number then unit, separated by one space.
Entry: 30 mA
